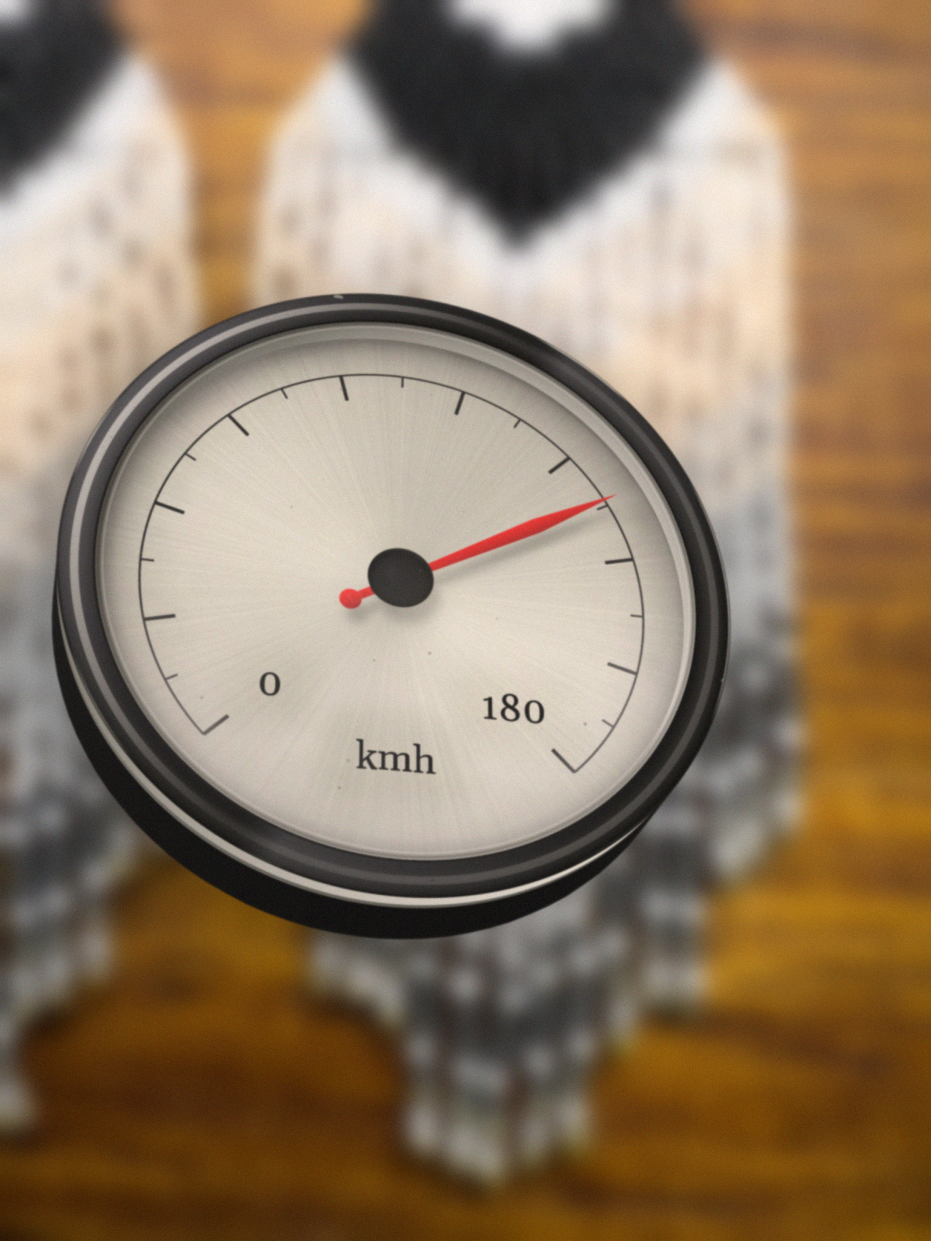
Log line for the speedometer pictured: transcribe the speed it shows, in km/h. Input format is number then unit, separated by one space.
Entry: 130 km/h
